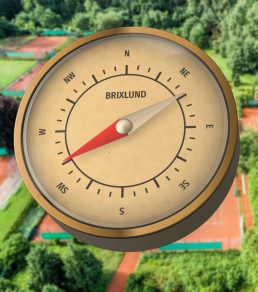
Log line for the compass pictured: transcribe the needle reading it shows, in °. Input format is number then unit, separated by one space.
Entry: 240 °
